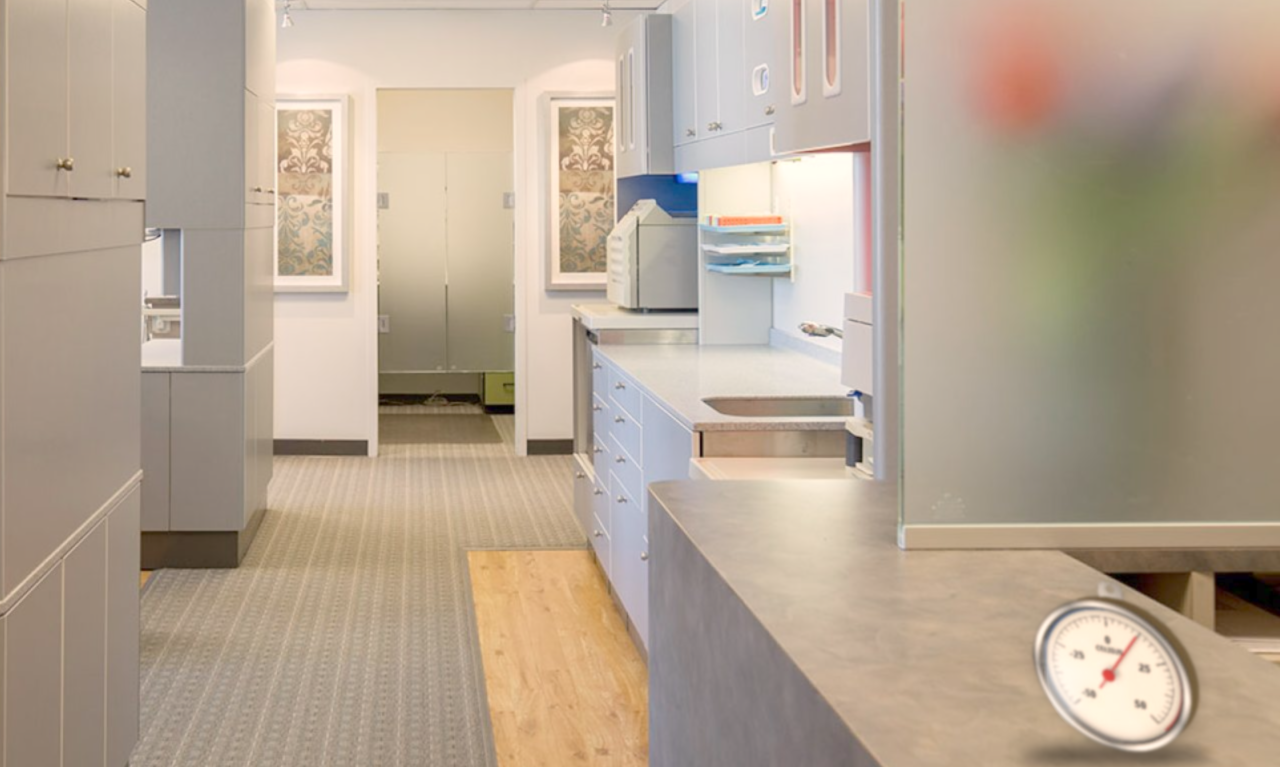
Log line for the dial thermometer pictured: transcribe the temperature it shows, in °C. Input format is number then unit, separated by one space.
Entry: 12.5 °C
